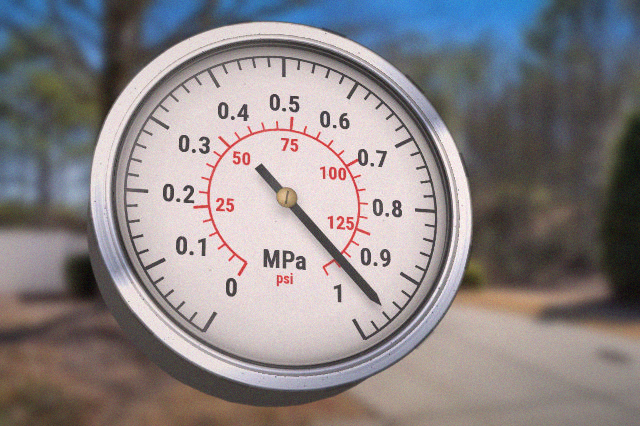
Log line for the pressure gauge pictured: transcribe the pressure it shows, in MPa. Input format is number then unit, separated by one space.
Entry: 0.96 MPa
